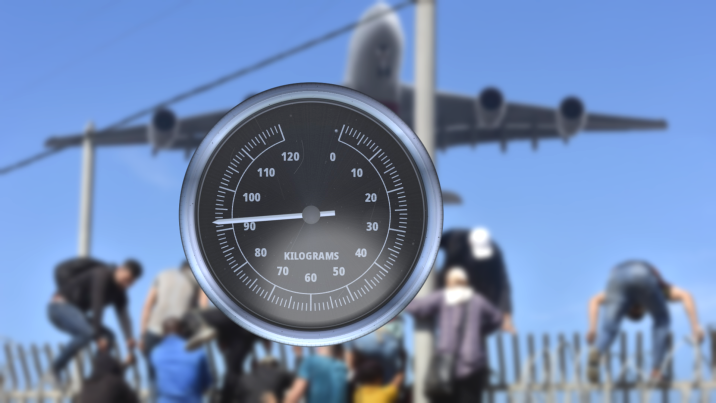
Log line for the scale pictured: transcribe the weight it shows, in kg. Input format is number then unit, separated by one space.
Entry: 92 kg
